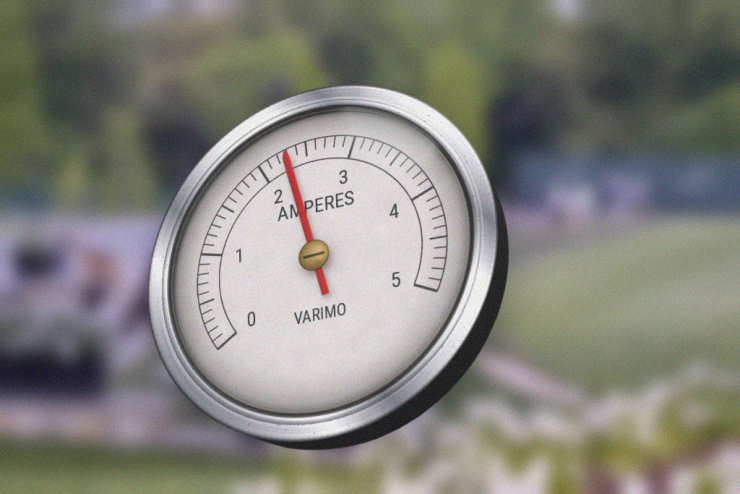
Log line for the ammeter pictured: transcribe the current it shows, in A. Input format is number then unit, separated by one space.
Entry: 2.3 A
